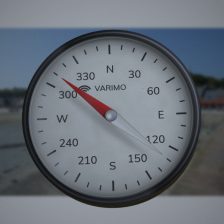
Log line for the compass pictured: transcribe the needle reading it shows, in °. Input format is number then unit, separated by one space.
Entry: 310 °
